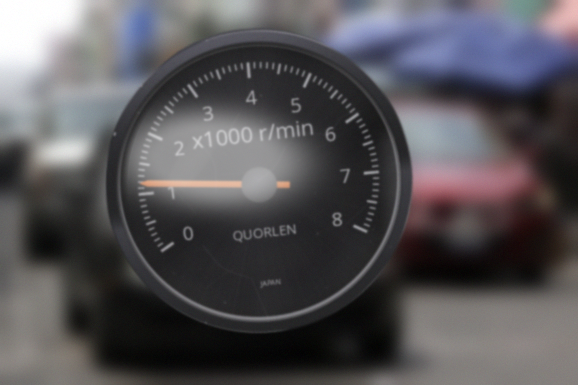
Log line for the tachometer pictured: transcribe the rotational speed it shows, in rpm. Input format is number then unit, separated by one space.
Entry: 1200 rpm
